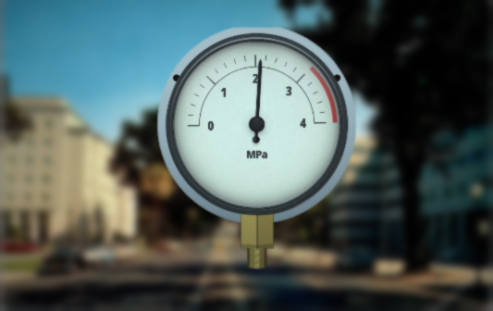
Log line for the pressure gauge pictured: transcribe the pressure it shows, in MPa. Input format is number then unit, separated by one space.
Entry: 2.1 MPa
